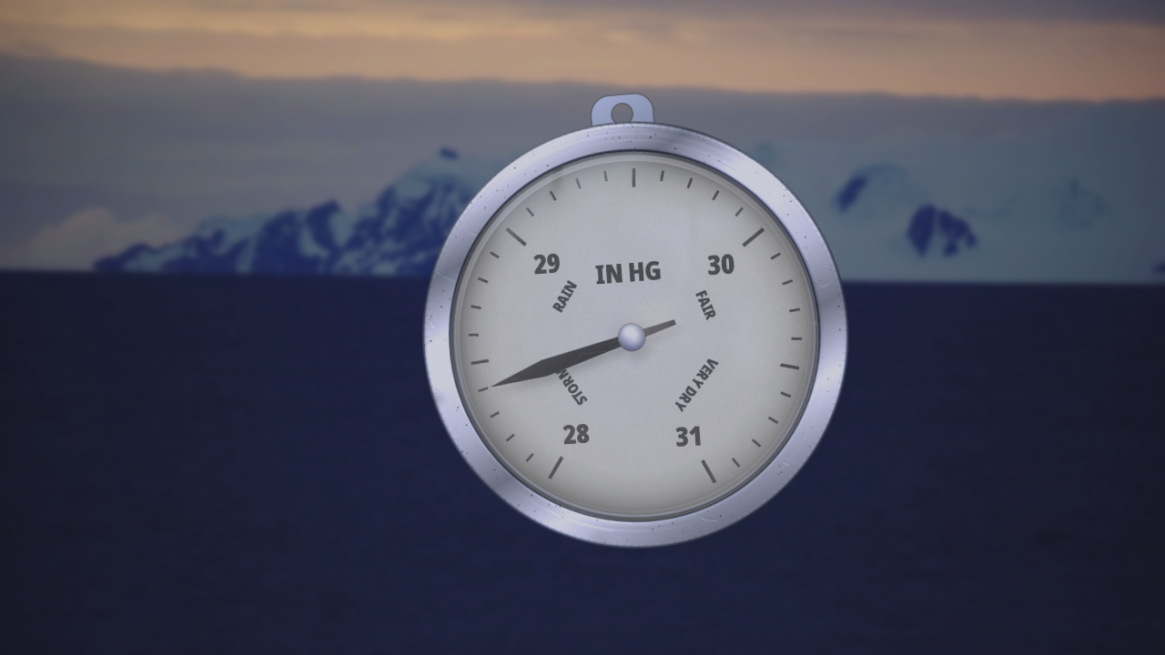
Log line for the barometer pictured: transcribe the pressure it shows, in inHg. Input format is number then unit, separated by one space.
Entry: 28.4 inHg
